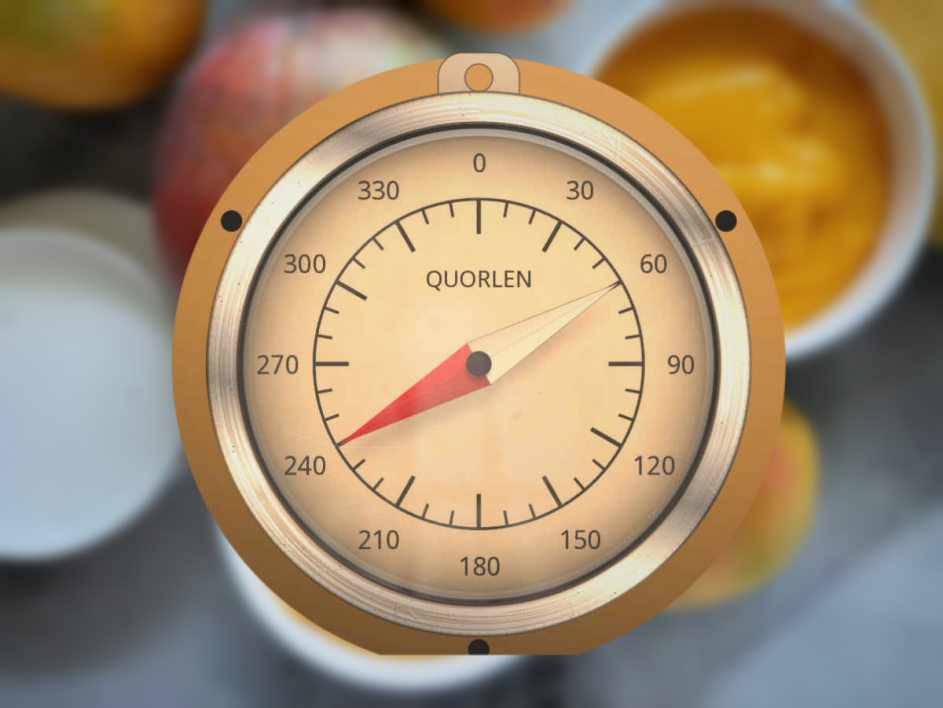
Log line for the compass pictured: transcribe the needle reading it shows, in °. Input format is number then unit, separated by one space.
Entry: 240 °
